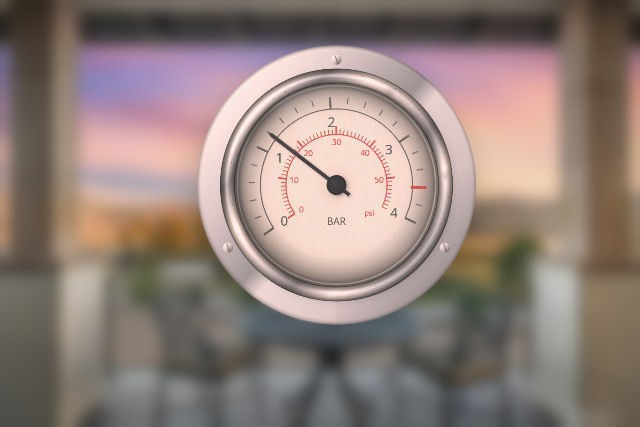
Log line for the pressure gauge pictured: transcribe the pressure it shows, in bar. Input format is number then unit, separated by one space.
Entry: 1.2 bar
